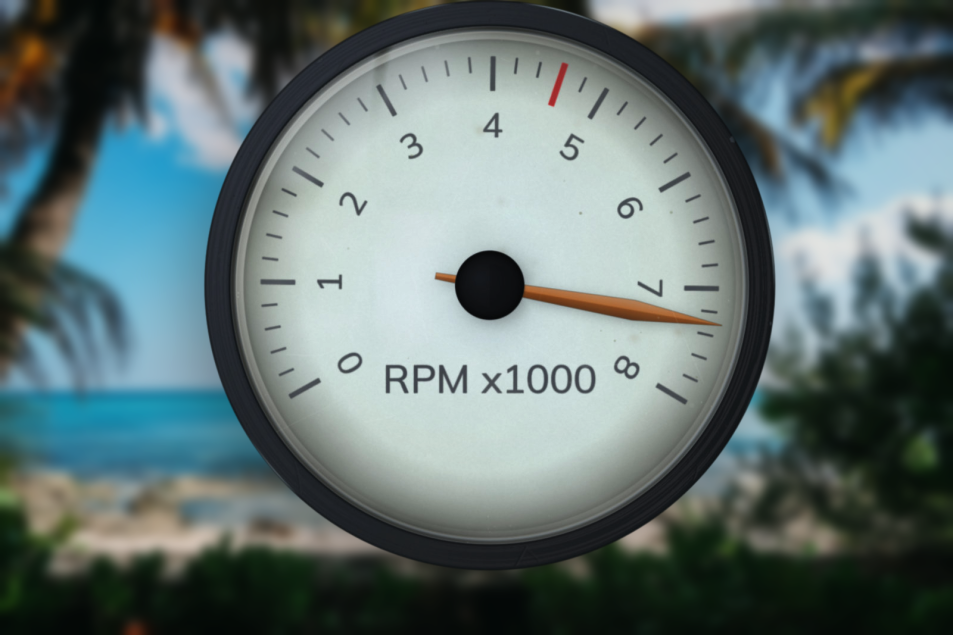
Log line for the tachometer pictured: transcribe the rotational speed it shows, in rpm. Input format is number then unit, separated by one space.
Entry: 7300 rpm
